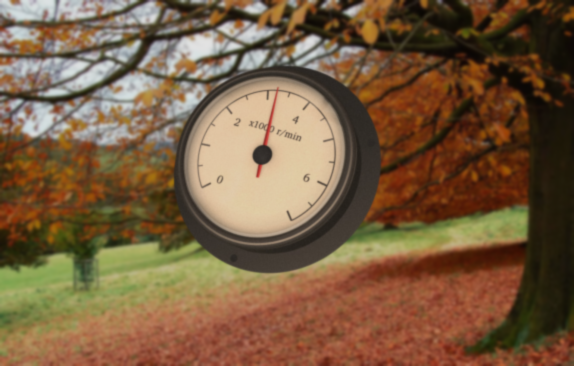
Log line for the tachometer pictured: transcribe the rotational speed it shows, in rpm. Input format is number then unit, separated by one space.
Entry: 3250 rpm
